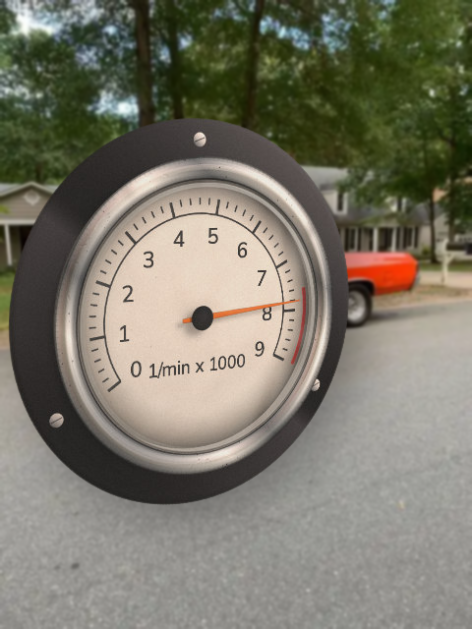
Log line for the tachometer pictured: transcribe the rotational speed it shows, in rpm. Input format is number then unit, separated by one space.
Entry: 7800 rpm
